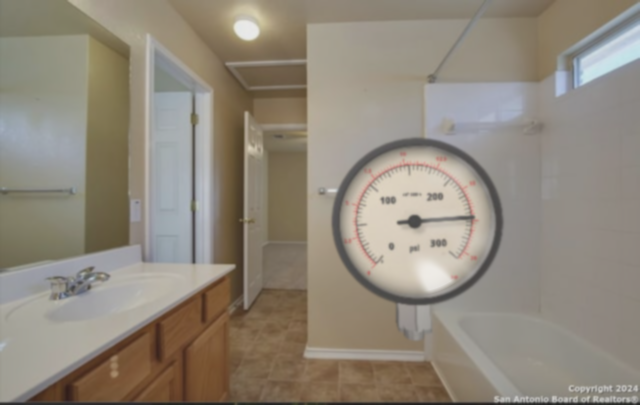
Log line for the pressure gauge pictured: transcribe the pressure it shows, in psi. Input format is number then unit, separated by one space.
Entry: 250 psi
